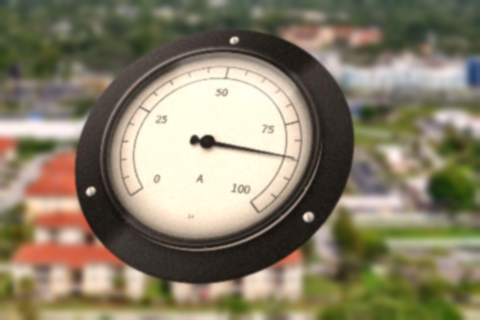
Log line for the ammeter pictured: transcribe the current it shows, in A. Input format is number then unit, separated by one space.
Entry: 85 A
